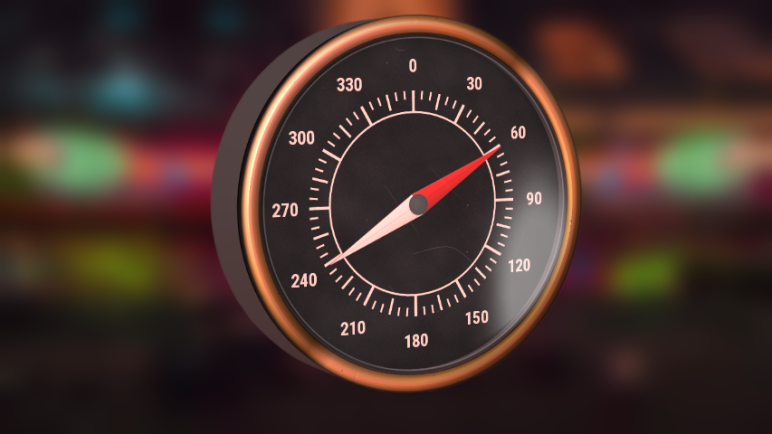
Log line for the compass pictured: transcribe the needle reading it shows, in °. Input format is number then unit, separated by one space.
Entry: 60 °
